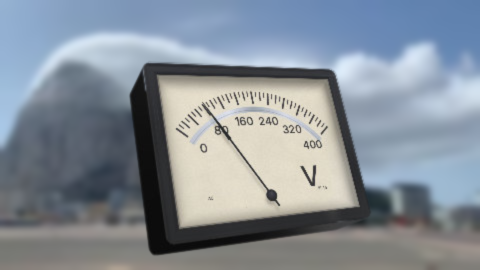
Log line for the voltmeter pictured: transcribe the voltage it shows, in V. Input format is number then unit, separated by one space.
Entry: 80 V
